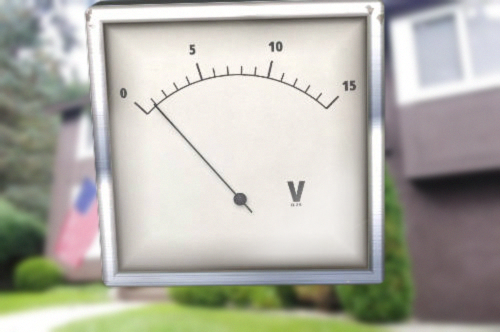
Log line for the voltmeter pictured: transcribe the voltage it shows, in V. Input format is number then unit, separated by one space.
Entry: 1 V
